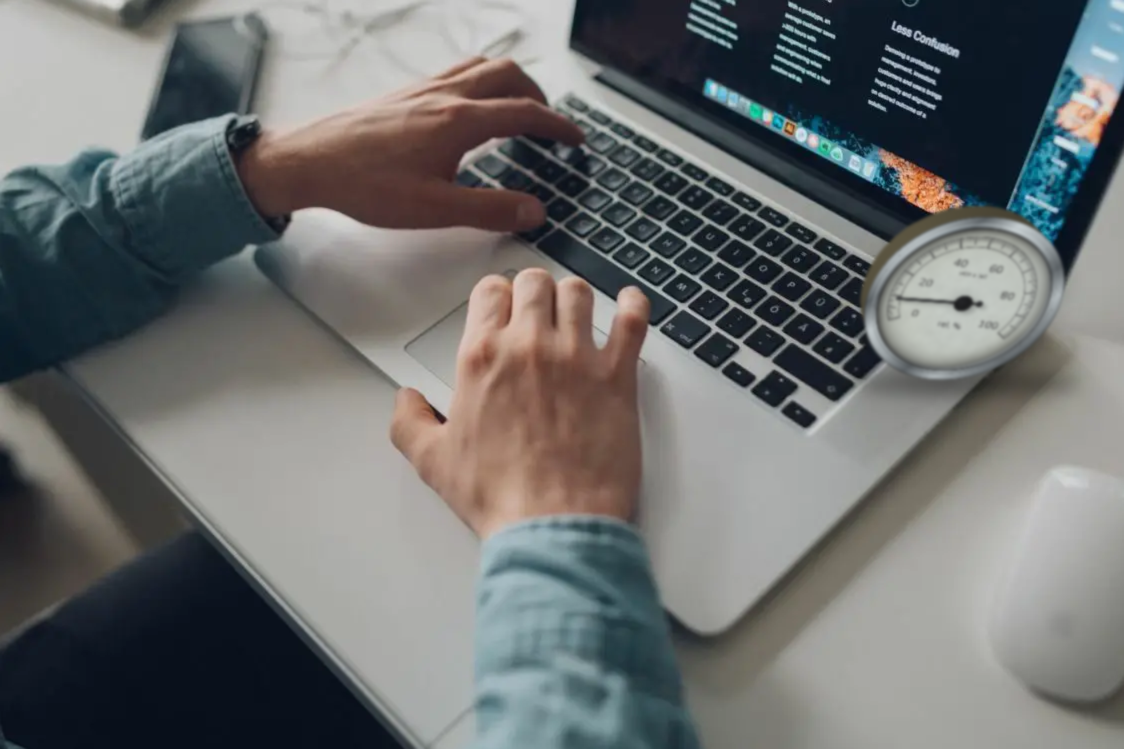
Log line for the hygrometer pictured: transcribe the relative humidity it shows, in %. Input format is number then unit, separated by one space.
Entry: 10 %
